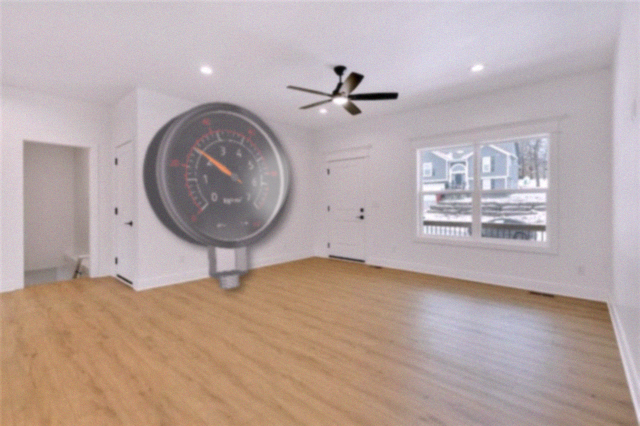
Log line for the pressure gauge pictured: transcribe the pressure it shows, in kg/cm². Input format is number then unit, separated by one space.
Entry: 2 kg/cm²
